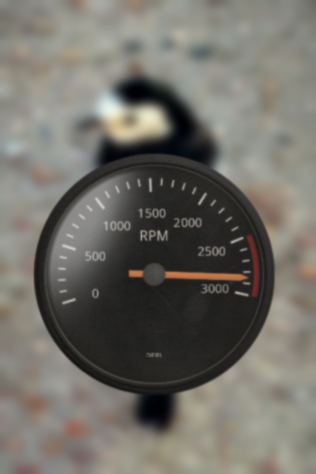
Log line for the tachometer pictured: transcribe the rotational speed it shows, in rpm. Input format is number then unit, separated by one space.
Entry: 2850 rpm
